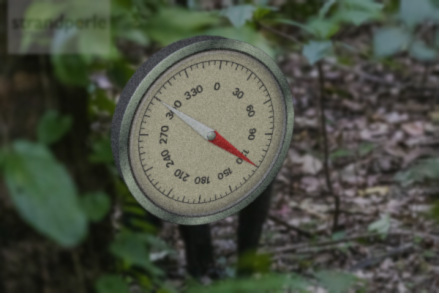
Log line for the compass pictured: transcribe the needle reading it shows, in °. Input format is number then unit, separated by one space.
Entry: 120 °
